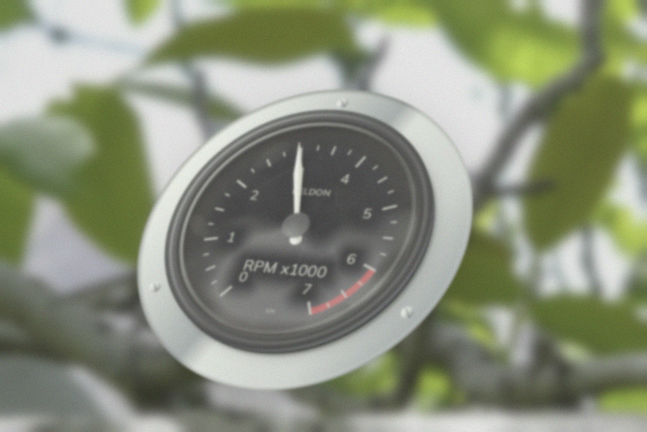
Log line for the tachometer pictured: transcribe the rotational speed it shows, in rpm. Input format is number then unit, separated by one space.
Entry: 3000 rpm
